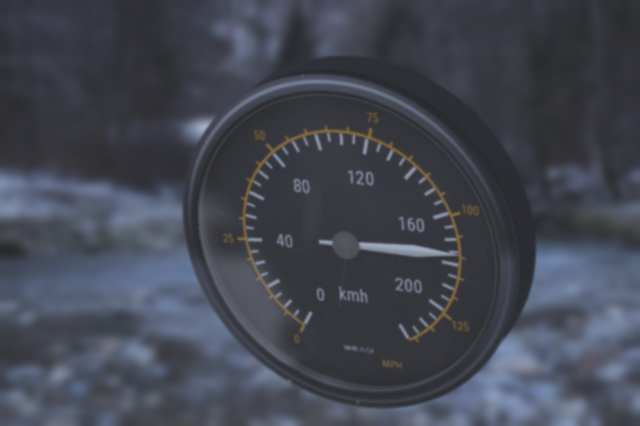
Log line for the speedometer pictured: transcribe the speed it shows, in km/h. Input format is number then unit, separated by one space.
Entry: 175 km/h
